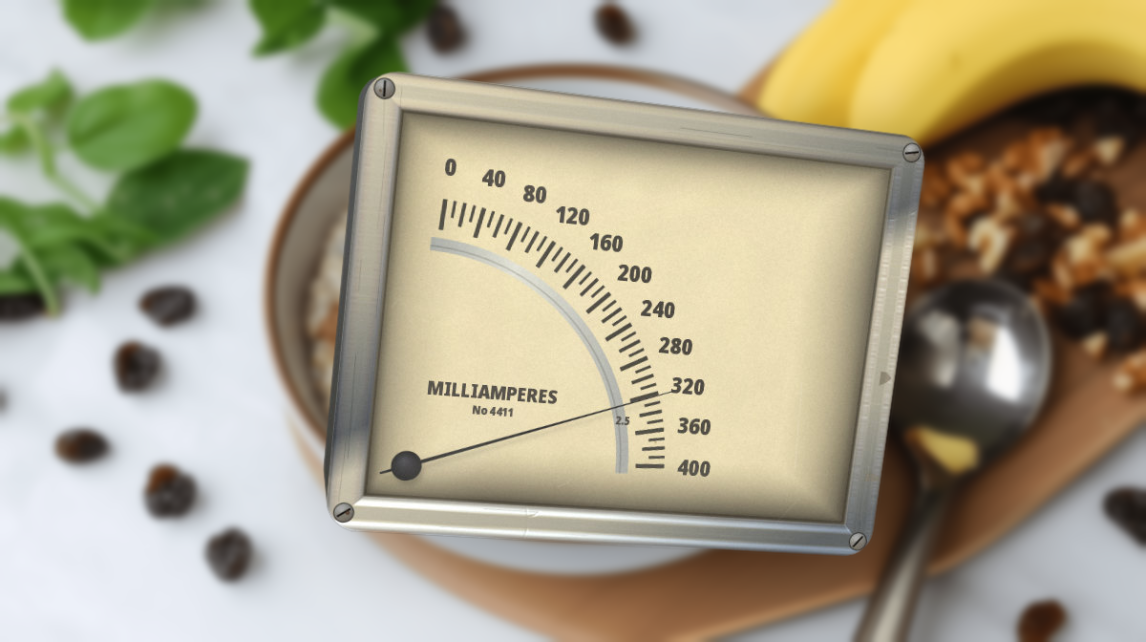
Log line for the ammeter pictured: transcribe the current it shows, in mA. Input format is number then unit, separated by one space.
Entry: 320 mA
